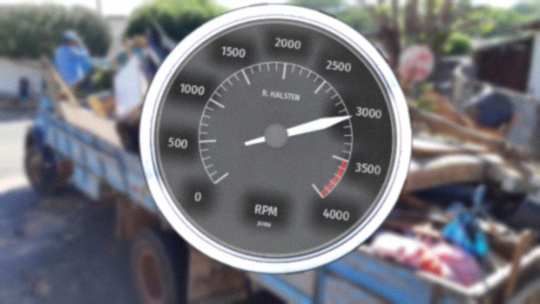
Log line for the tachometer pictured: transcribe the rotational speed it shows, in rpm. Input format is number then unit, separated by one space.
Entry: 3000 rpm
